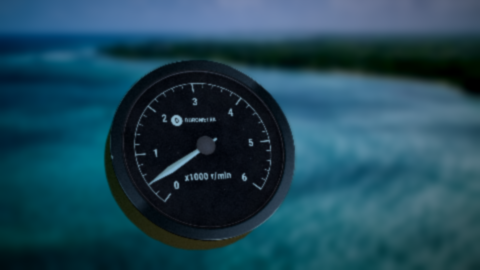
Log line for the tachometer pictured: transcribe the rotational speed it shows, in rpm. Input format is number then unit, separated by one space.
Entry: 400 rpm
